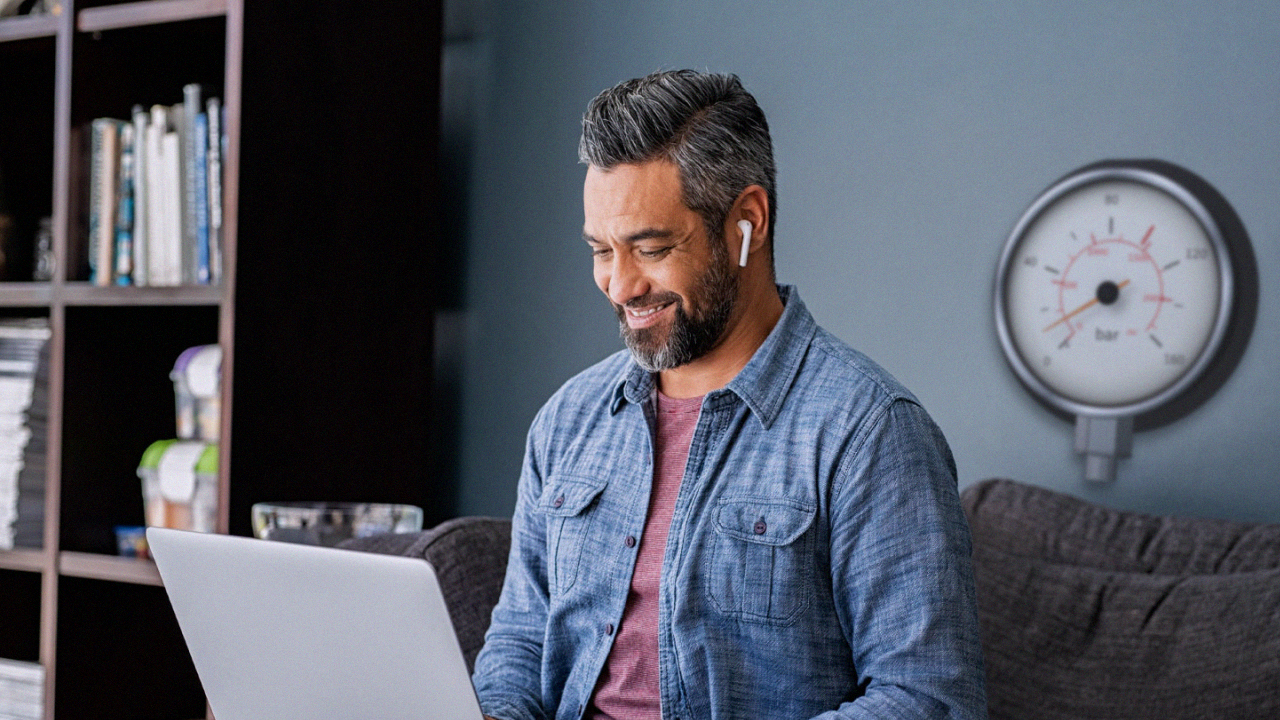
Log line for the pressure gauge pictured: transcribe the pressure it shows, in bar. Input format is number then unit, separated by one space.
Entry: 10 bar
